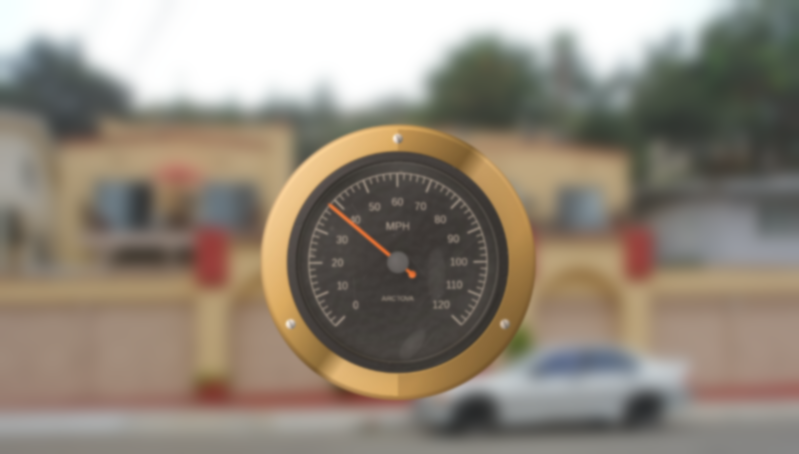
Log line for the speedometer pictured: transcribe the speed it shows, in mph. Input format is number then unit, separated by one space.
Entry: 38 mph
